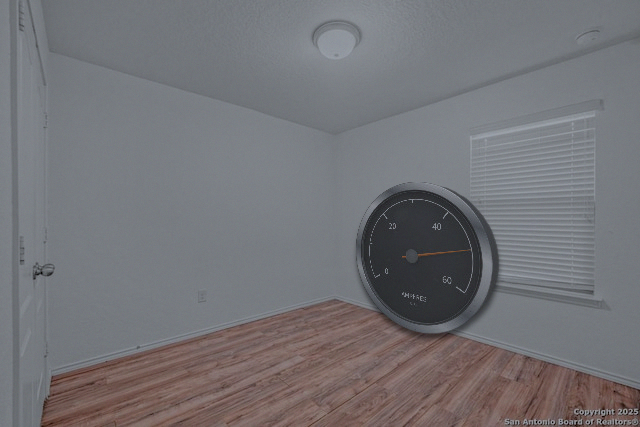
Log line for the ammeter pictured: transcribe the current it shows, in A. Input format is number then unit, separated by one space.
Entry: 50 A
